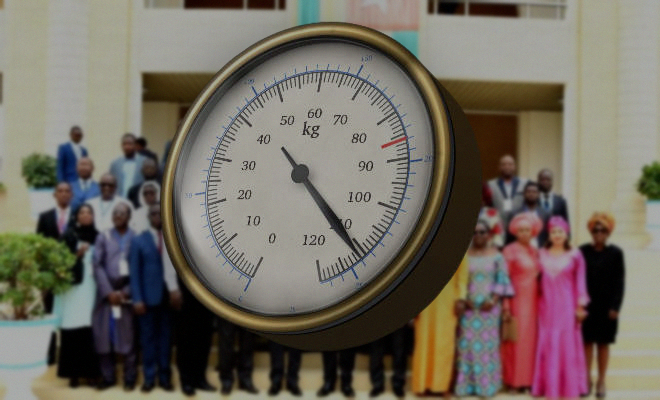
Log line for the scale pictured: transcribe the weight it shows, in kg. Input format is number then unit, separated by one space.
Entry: 111 kg
